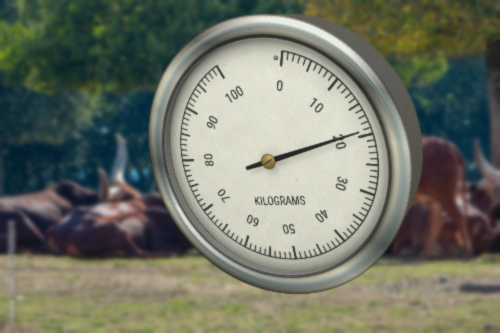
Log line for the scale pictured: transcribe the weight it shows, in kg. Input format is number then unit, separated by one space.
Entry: 19 kg
